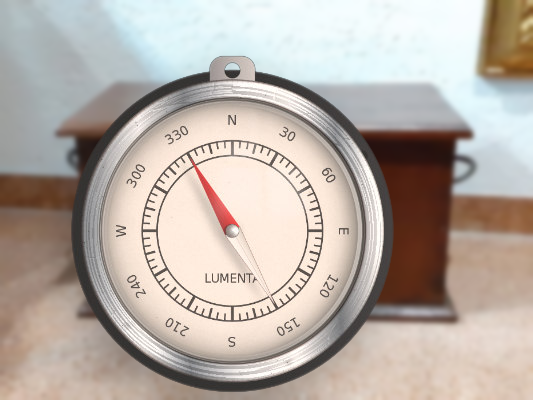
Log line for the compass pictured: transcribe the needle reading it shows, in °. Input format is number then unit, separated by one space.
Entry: 330 °
